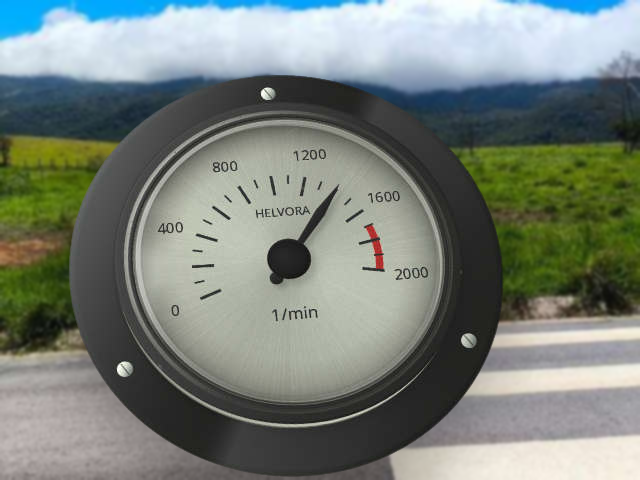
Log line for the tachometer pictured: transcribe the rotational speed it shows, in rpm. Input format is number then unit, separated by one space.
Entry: 1400 rpm
